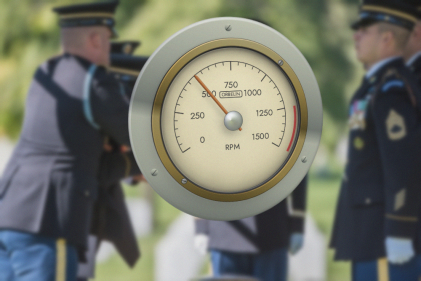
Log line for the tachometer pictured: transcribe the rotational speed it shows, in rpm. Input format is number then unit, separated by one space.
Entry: 500 rpm
